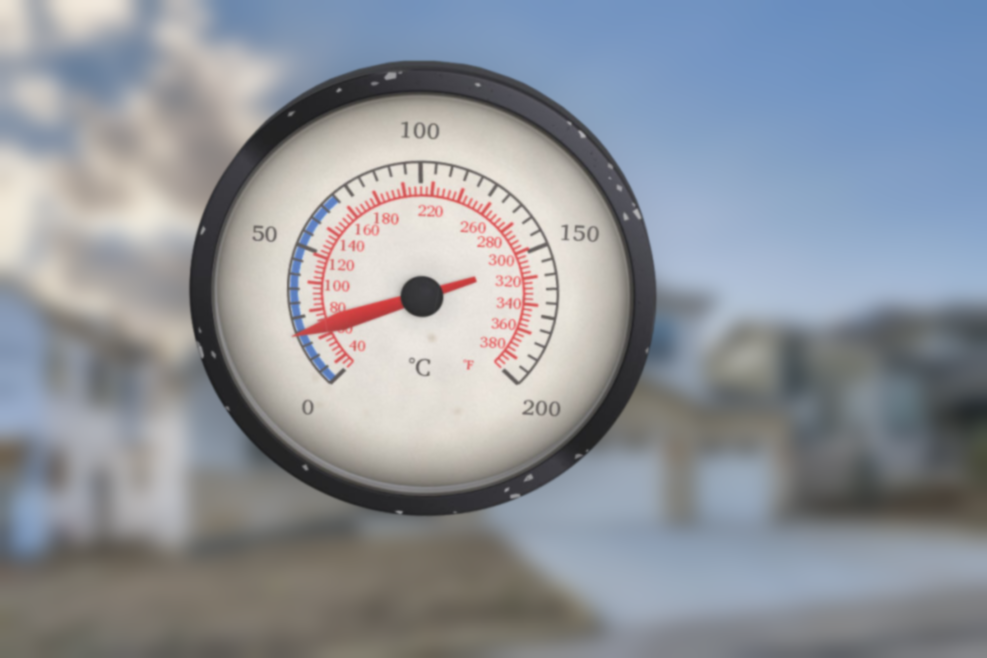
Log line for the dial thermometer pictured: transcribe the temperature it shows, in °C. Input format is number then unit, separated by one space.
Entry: 20 °C
